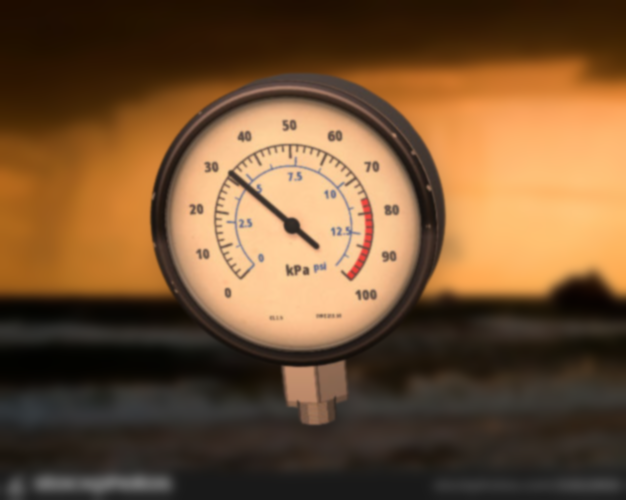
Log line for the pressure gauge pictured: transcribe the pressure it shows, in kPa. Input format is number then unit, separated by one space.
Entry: 32 kPa
